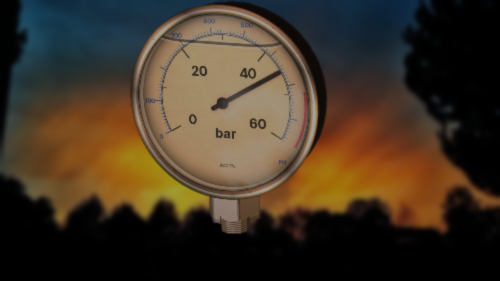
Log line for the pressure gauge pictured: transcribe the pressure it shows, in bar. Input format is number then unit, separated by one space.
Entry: 45 bar
